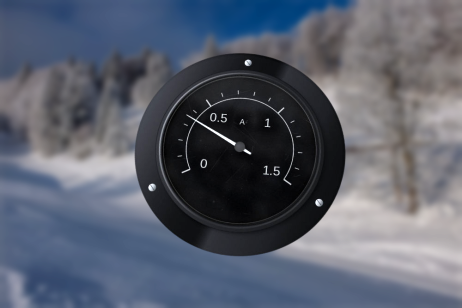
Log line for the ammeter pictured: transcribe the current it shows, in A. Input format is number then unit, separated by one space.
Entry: 0.35 A
